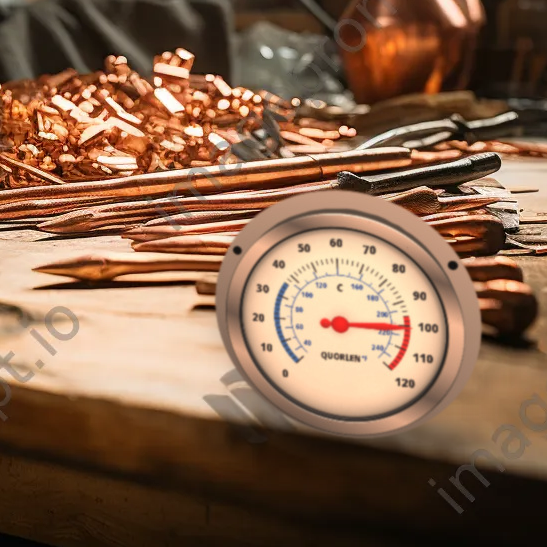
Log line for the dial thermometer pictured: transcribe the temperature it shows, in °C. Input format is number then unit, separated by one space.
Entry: 100 °C
